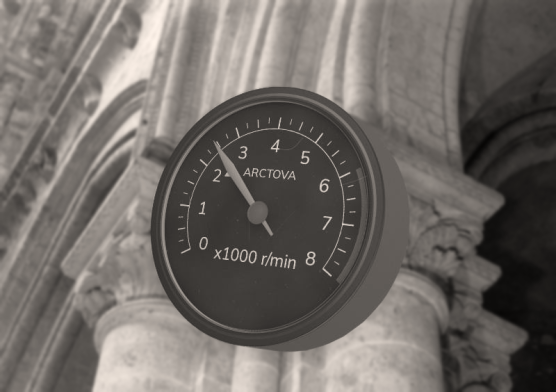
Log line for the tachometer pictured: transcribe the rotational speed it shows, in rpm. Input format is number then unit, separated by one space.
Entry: 2500 rpm
